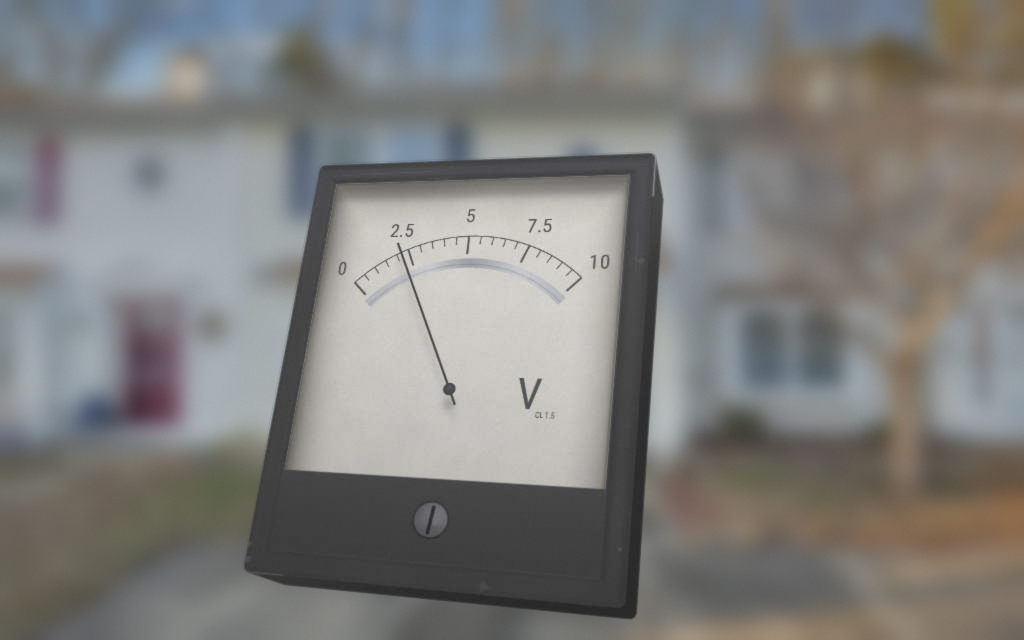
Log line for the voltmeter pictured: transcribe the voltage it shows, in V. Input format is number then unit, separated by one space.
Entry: 2.25 V
